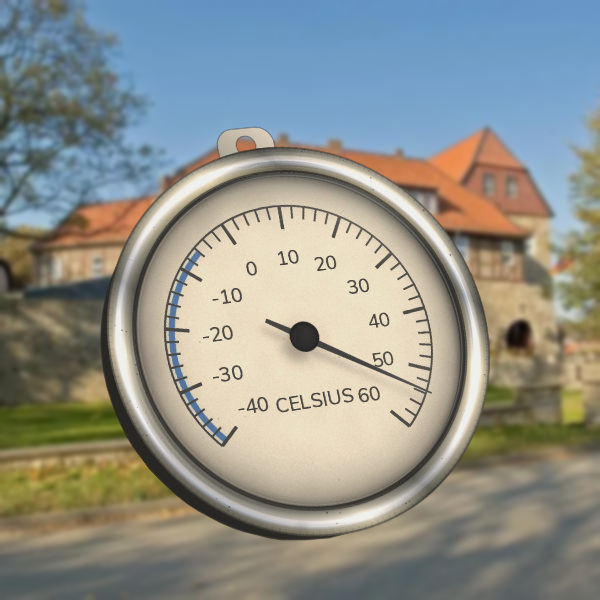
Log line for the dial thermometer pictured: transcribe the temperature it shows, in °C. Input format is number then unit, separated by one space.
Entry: 54 °C
